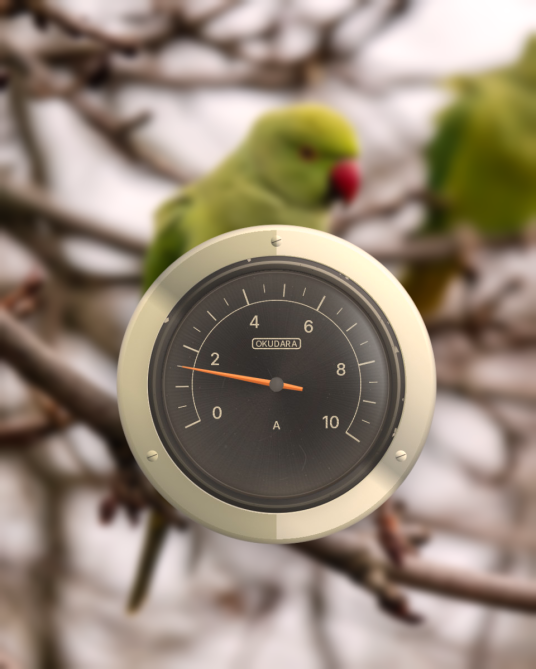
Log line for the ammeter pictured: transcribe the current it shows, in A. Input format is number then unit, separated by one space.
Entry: 1.5 A
